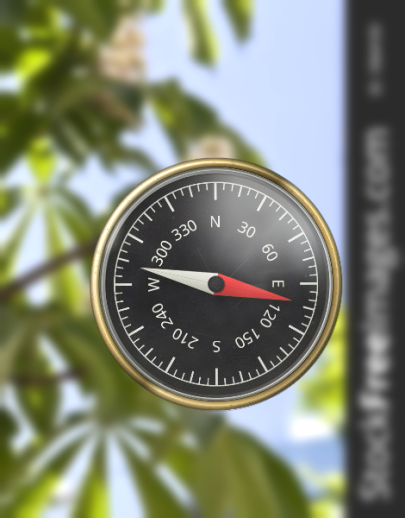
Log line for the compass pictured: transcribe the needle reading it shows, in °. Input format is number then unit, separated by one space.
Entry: 102.5 °
